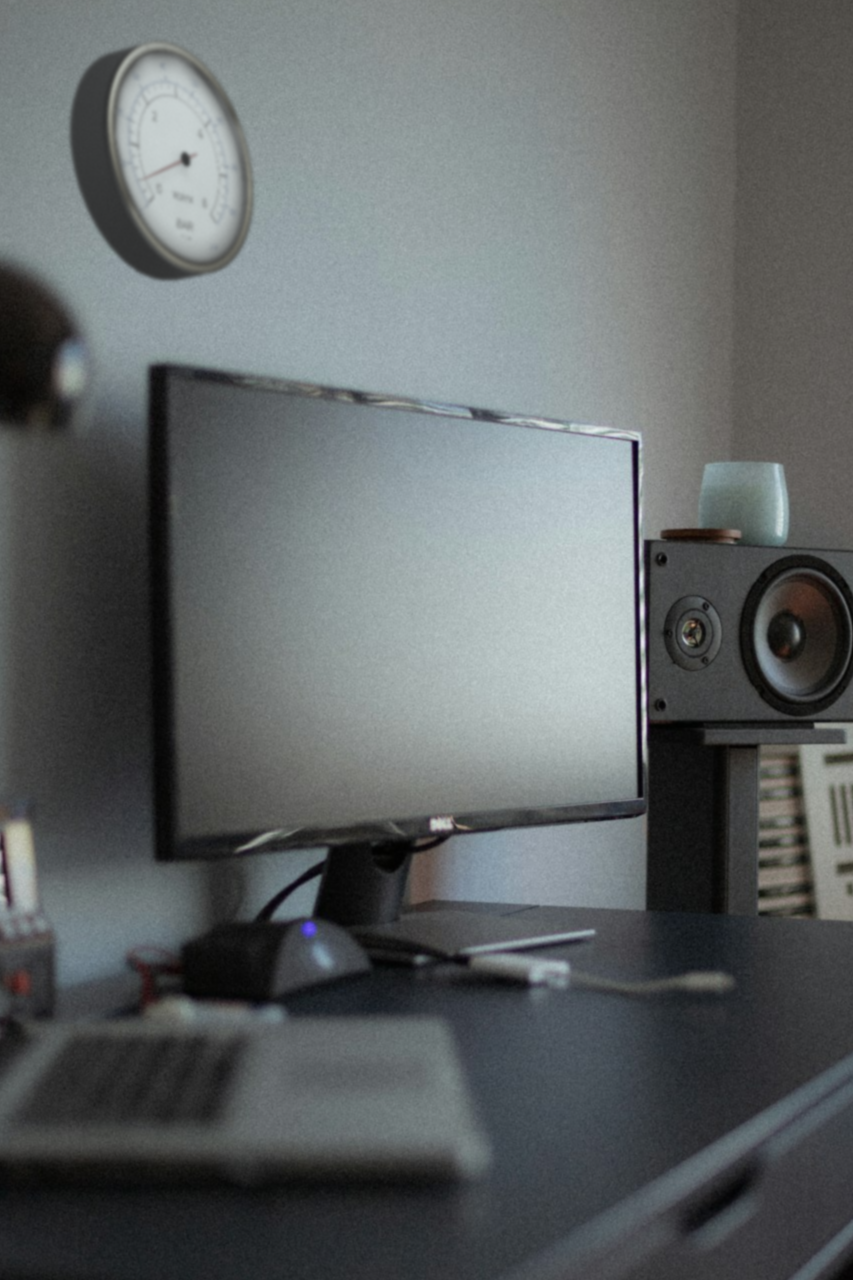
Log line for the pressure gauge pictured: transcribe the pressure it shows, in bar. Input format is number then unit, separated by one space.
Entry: 0.4 bar
